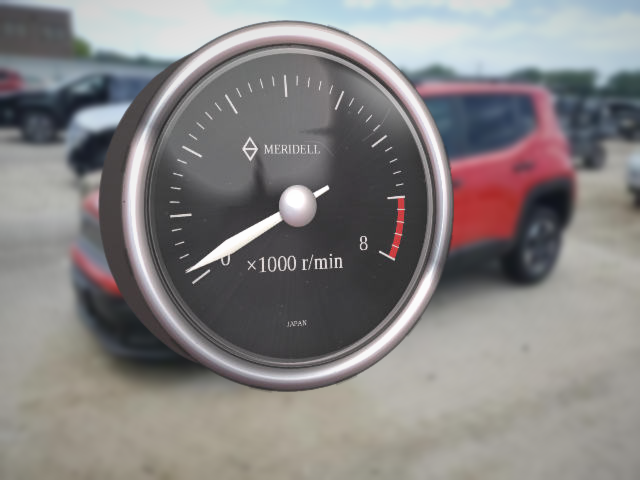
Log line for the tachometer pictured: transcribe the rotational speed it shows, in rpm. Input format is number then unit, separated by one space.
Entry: 200 rpm
